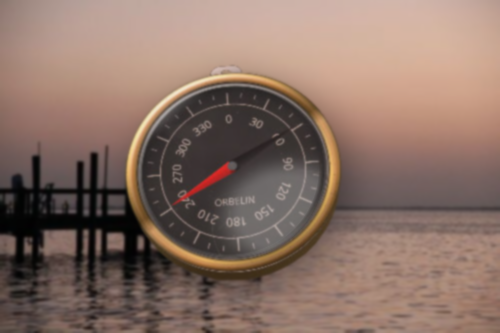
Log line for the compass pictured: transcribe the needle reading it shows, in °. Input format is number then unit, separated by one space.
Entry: 240 °
